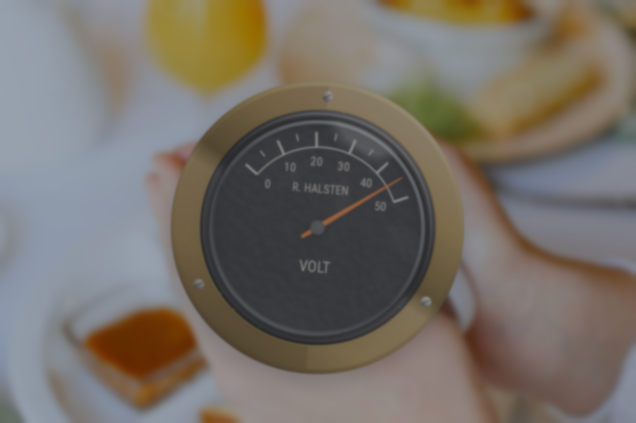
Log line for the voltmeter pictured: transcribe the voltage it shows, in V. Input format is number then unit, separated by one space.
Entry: 45 V
